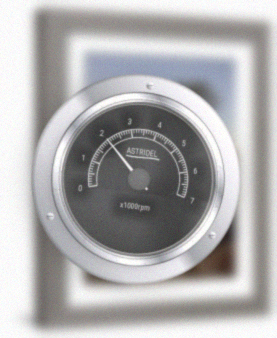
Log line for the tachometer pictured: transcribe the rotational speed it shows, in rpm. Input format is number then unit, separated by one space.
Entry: 2000 rpm
